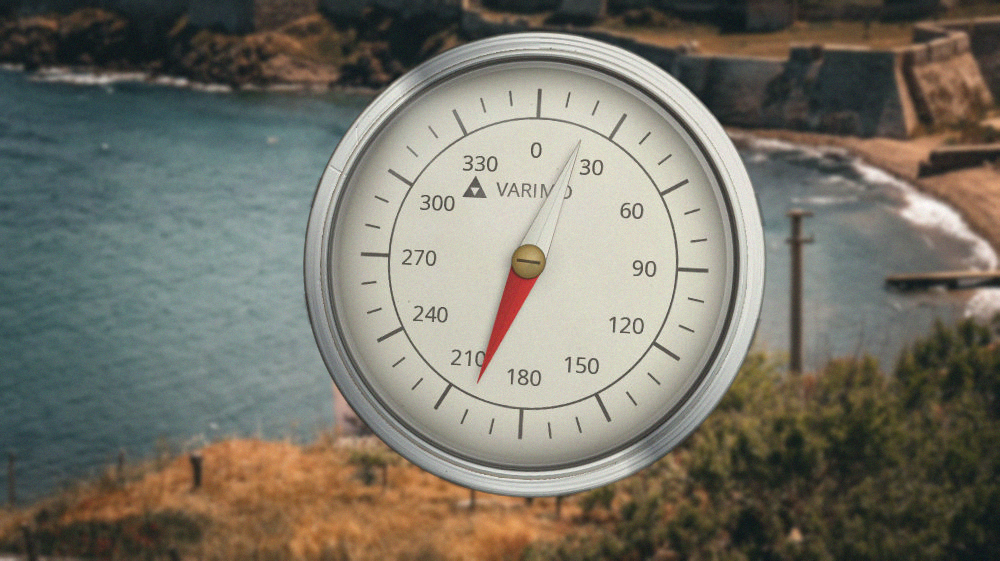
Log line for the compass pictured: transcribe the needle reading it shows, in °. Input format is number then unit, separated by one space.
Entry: 200 °
